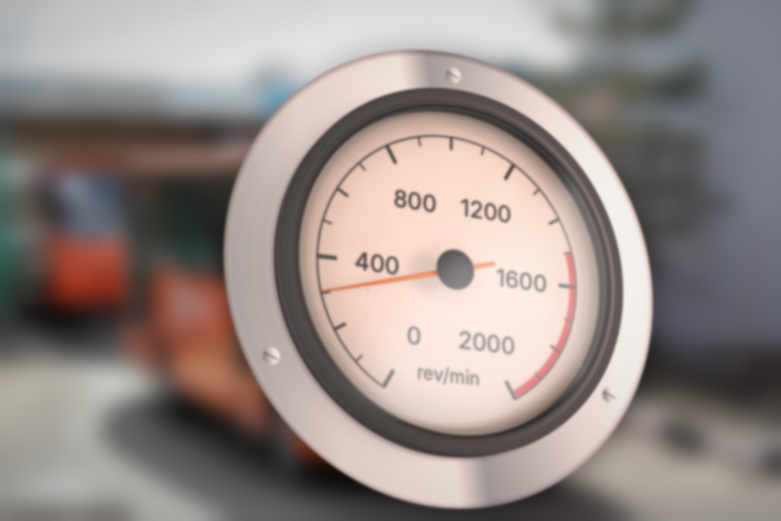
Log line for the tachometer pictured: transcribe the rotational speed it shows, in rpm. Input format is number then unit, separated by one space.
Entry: 300 rpm
